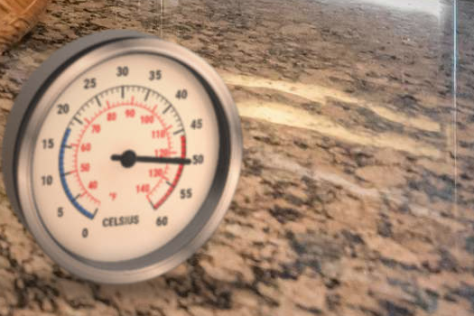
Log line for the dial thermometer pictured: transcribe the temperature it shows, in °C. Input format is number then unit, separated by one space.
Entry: 50 °C
